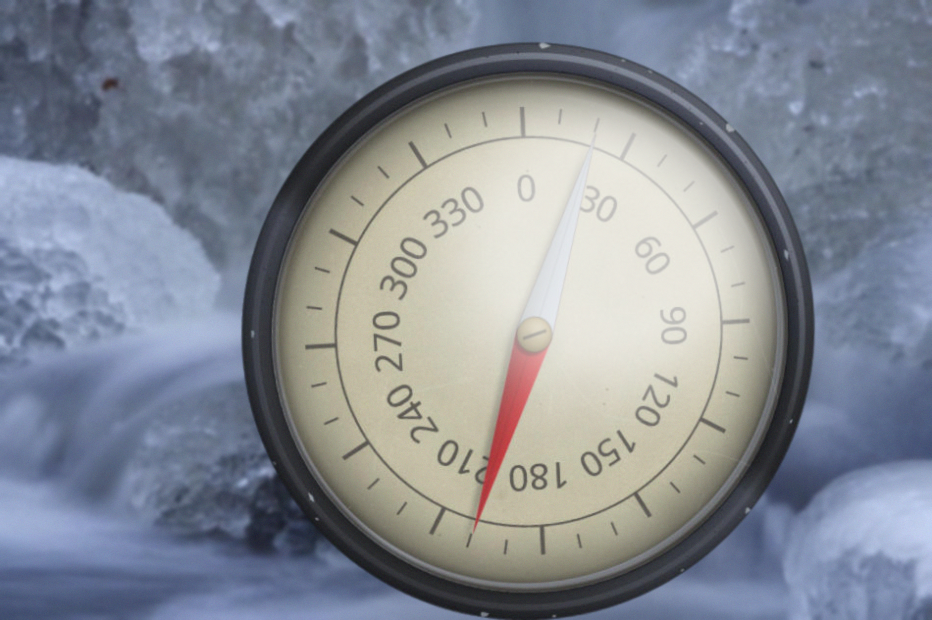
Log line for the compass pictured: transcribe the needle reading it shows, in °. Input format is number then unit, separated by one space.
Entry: 200 °
